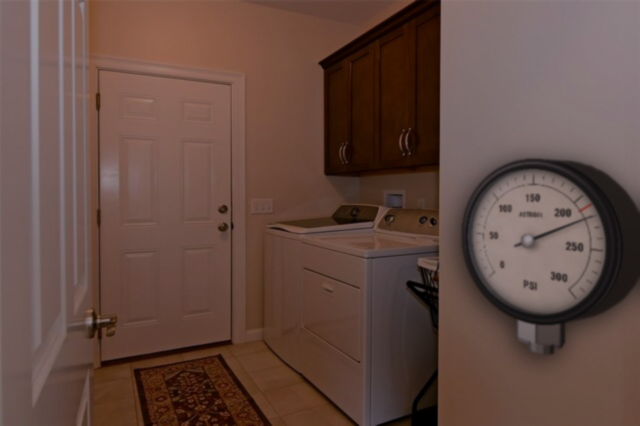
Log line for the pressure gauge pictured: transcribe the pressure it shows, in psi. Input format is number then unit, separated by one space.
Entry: 220 psi
